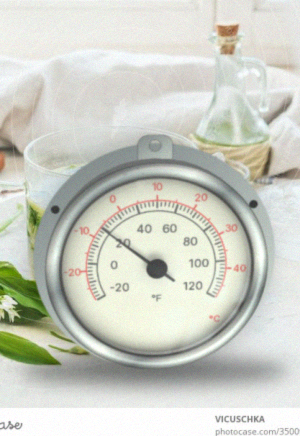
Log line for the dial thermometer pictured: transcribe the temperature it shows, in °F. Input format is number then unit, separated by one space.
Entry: 20 °F
